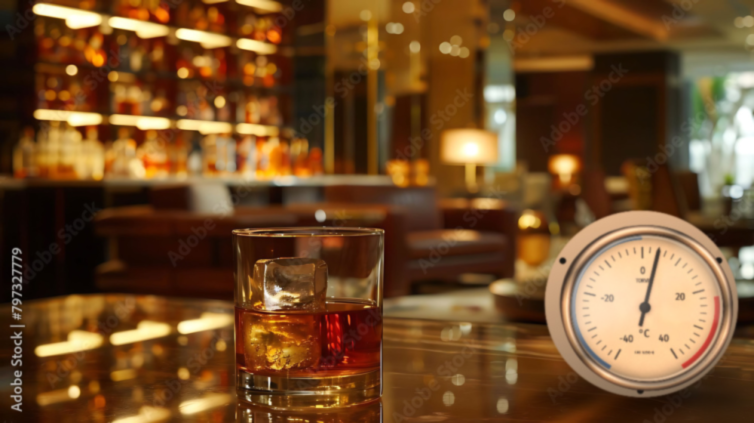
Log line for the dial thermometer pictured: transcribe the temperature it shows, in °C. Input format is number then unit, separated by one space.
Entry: 4 °C
